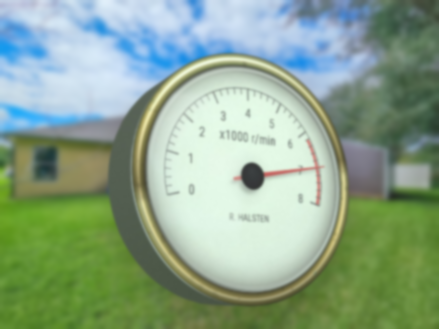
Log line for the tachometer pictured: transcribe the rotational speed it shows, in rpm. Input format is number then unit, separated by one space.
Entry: 7000 rpm
